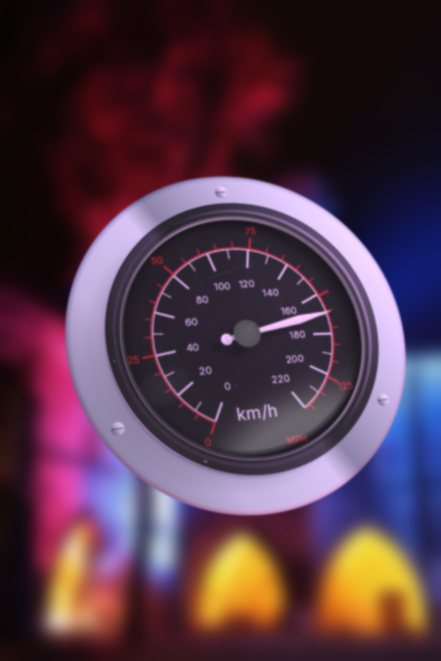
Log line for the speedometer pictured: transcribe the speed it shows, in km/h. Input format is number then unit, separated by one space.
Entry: 170 km/h
